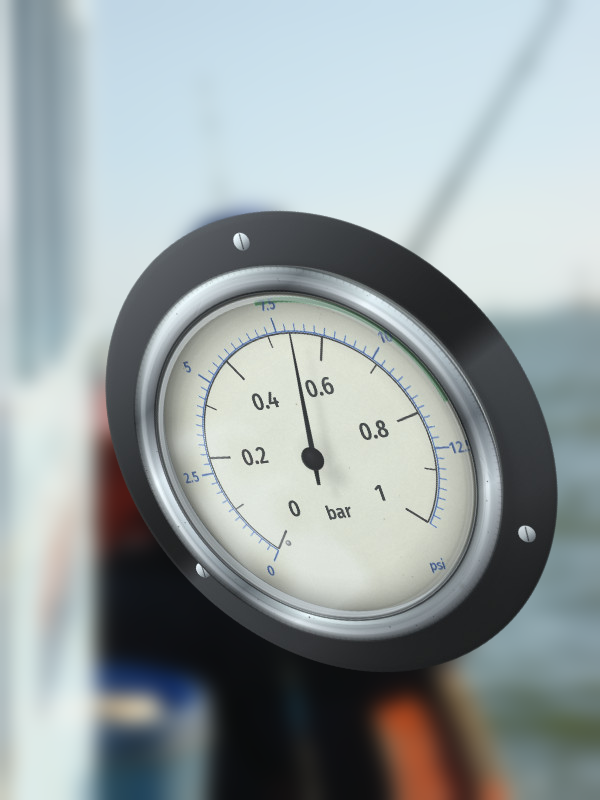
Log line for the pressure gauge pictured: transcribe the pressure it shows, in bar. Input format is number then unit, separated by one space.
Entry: 0.55 bar
